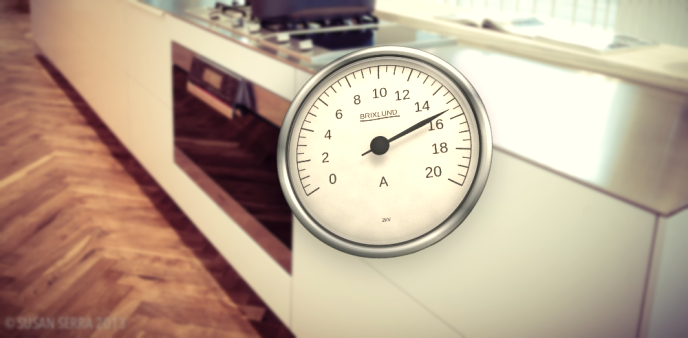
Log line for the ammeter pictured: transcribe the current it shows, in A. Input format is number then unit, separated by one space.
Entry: 15.5 A
